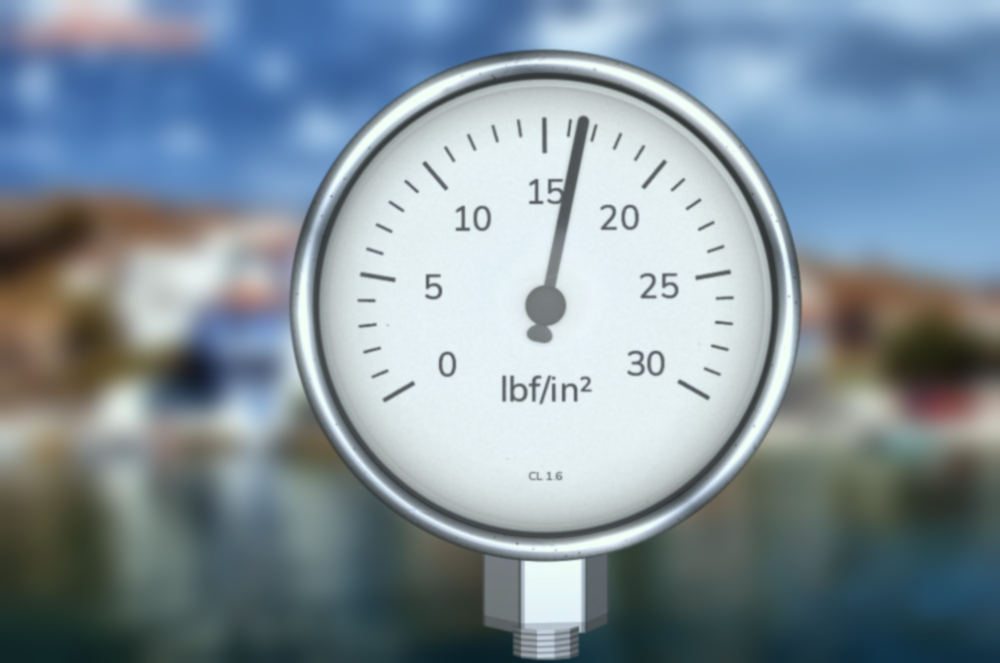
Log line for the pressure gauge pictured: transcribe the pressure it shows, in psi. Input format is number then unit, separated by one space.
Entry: 16.5 psi
